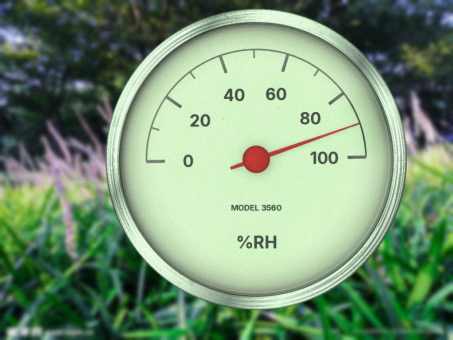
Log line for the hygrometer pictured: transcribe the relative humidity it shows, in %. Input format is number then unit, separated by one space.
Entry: 90 %
